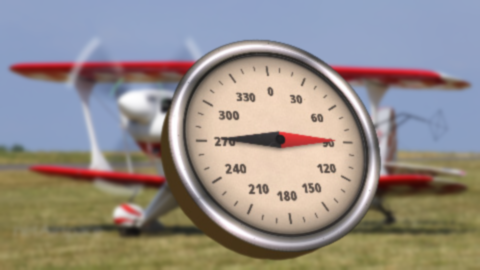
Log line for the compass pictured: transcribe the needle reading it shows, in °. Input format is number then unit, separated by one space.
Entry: 90 °
